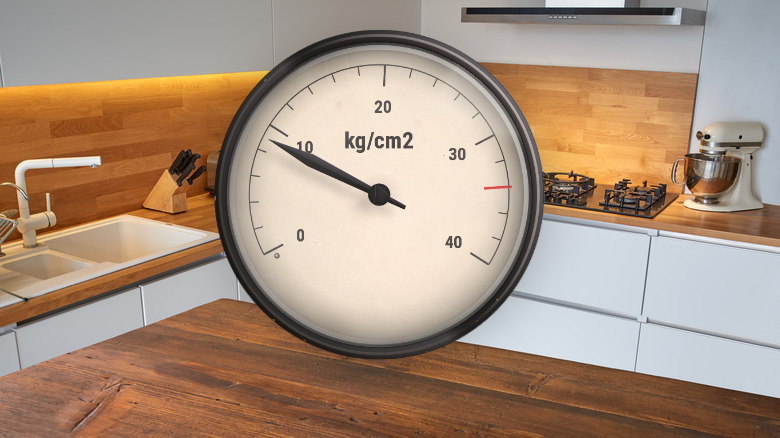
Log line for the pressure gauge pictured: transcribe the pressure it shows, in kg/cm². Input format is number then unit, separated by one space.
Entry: 9 kg/cm²
